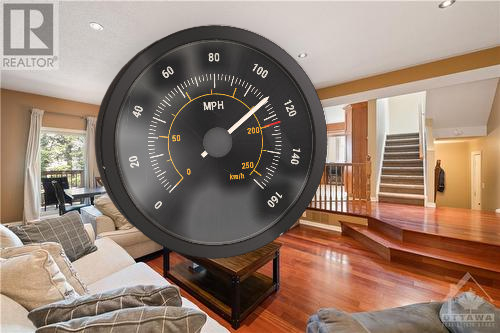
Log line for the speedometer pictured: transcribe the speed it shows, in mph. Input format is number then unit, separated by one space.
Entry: 110 mph
